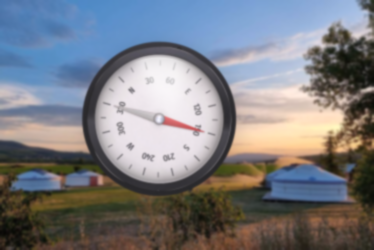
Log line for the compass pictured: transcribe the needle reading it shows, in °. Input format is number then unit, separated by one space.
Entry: 150 °
